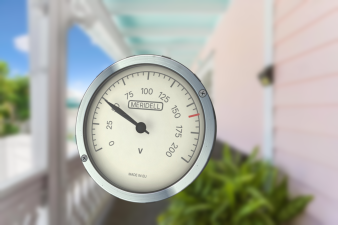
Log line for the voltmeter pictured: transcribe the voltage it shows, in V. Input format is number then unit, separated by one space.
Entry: 50 V
